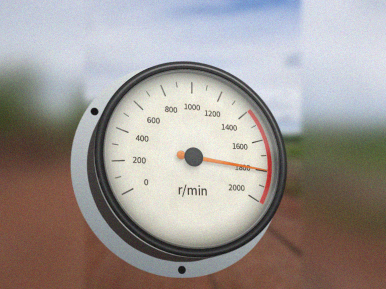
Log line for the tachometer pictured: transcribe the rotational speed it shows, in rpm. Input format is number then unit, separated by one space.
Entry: 1800 rpm
